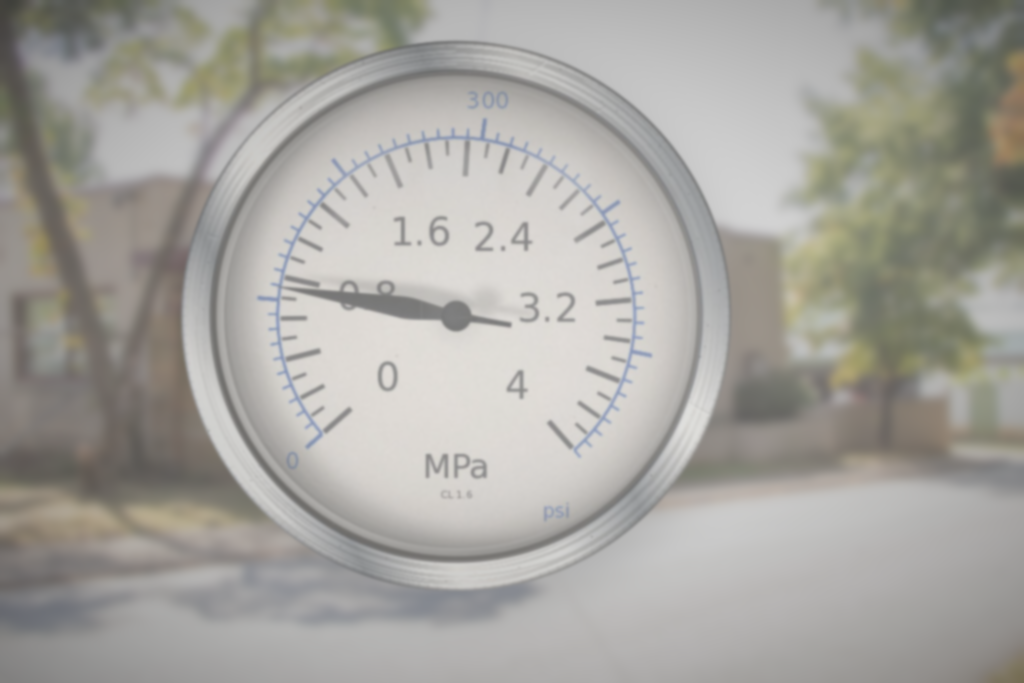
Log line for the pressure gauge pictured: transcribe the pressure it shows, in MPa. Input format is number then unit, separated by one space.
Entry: 0.75 MPa
